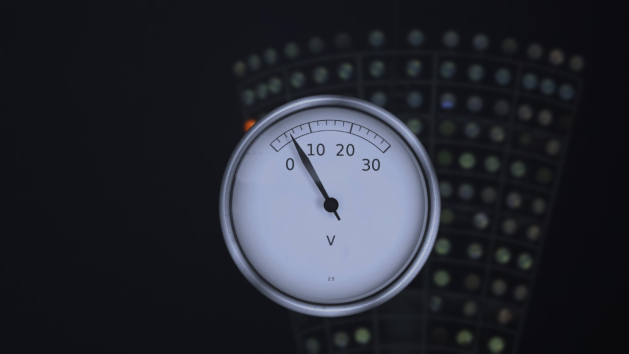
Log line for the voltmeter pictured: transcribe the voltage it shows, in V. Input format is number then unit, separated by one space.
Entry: 5 V
